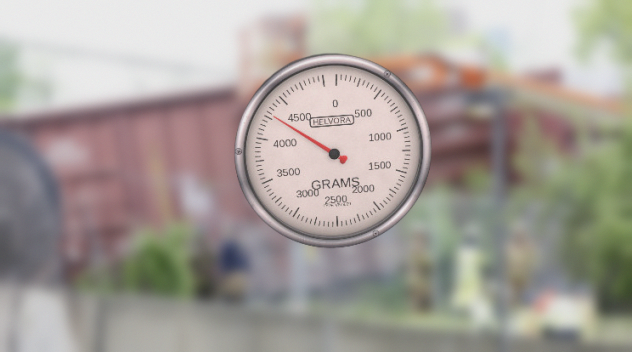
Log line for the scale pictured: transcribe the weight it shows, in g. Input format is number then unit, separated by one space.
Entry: 4300 g
